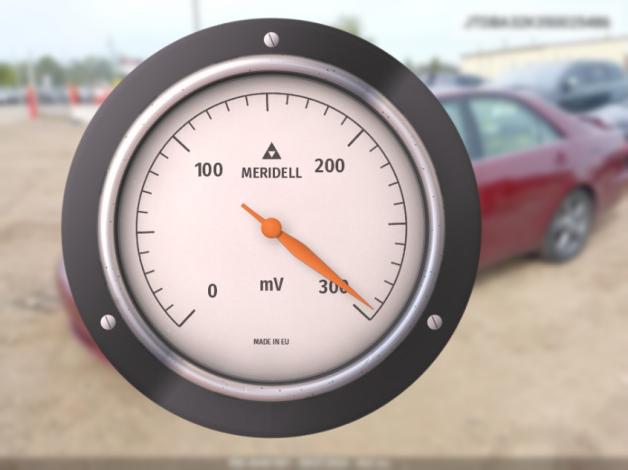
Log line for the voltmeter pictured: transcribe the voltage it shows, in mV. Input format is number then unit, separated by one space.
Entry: 295 mV
